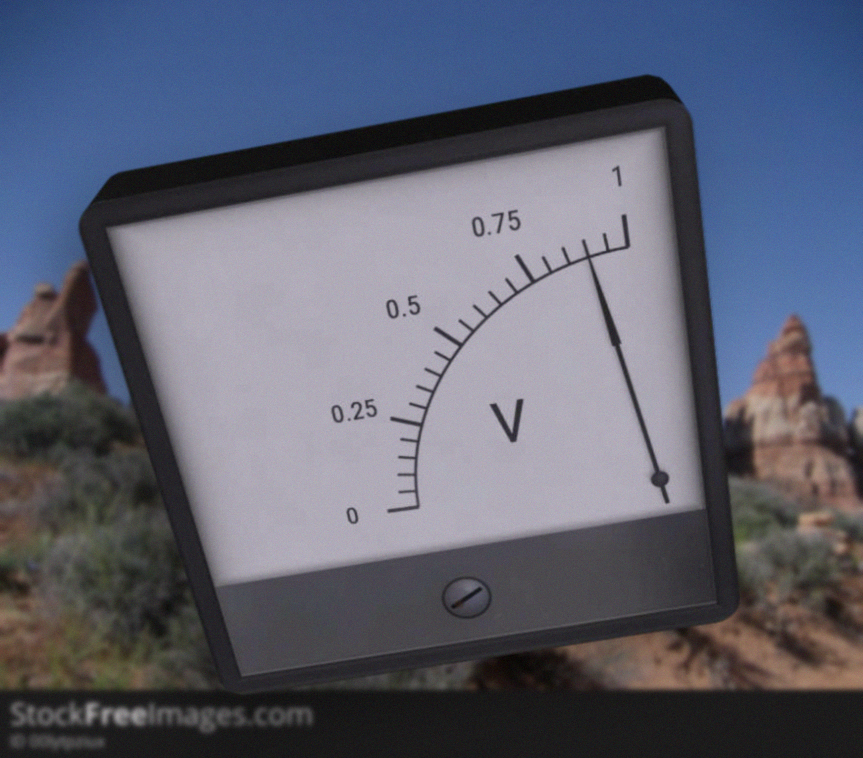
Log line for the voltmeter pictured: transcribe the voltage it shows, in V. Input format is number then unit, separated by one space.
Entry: 0.9 V
